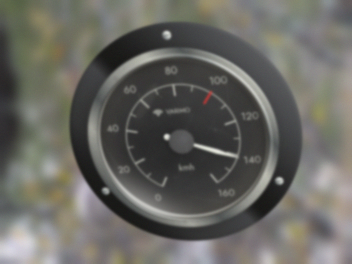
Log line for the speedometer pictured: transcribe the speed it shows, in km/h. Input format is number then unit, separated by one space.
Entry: 140 km/h
